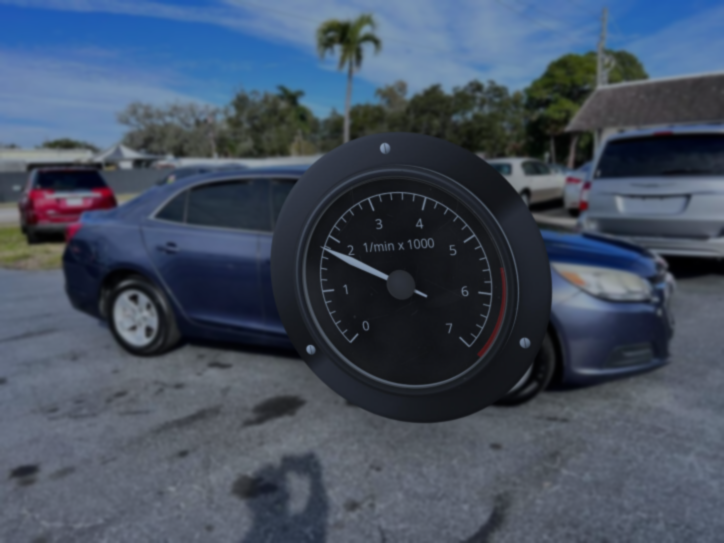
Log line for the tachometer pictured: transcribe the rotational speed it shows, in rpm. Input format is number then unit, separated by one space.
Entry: 1800 rpm
